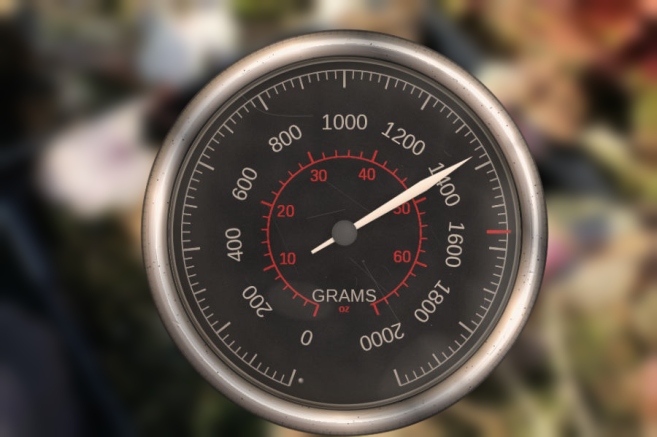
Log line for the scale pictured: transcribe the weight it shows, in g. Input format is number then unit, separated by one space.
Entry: 1370 g
